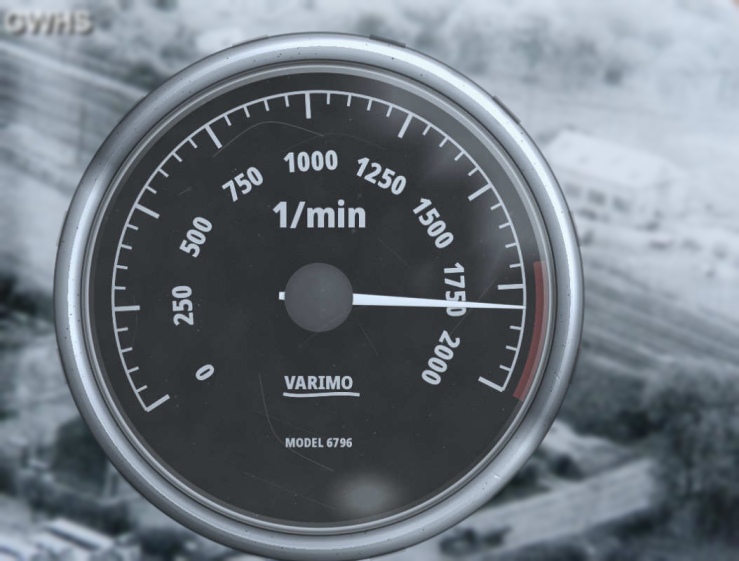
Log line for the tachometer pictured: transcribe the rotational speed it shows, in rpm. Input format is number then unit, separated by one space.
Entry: 1800 rpm
